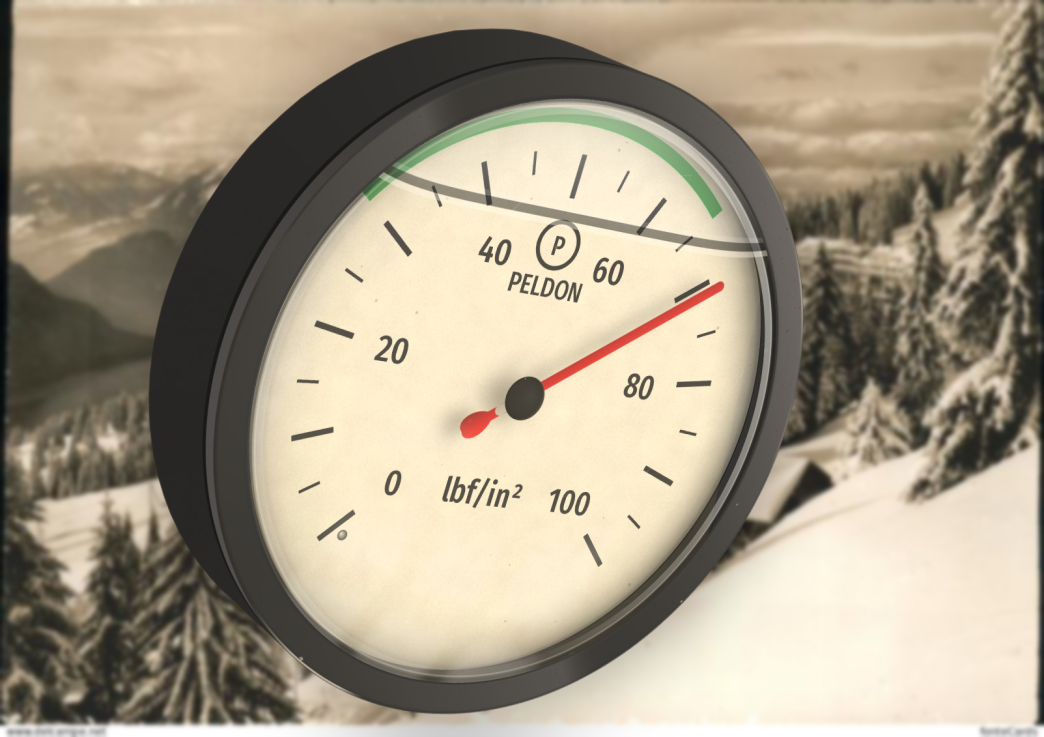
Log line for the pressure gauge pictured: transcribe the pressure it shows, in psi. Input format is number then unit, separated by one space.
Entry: 70 psi
